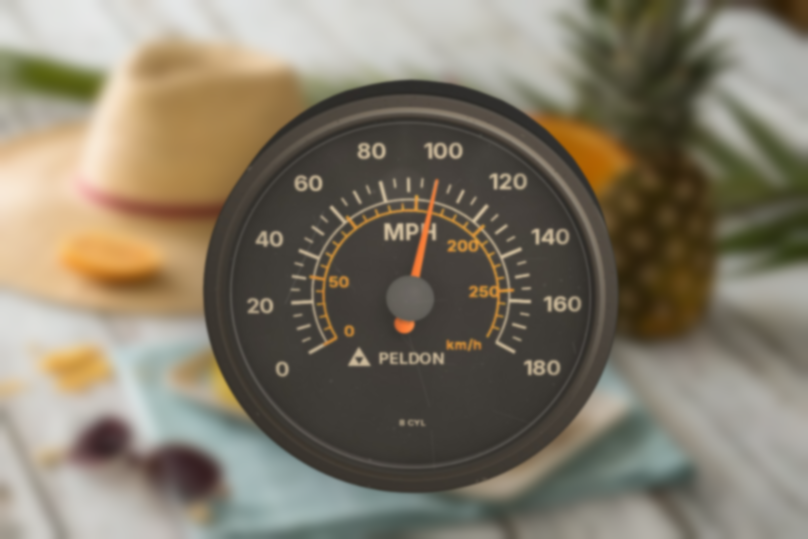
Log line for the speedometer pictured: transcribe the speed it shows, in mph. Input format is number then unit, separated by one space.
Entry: 100 mph
